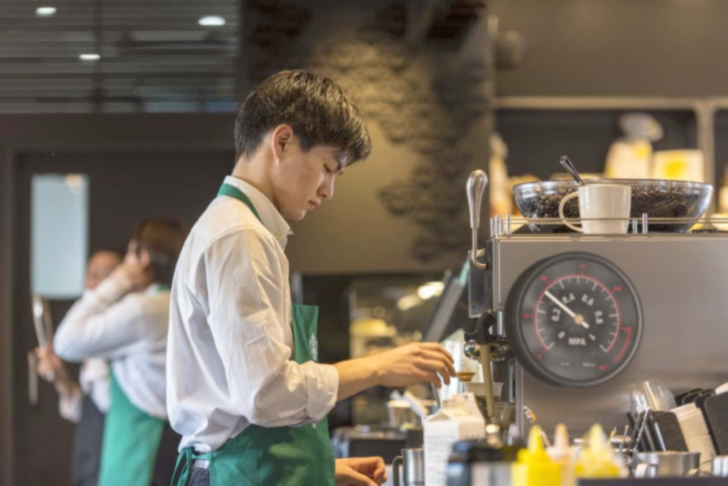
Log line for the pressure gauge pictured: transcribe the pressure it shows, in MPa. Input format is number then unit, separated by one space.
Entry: 0.3 MPa
